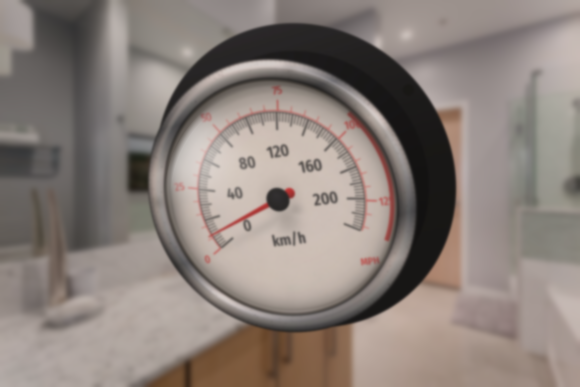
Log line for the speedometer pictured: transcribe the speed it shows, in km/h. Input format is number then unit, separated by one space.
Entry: 10 km/h
